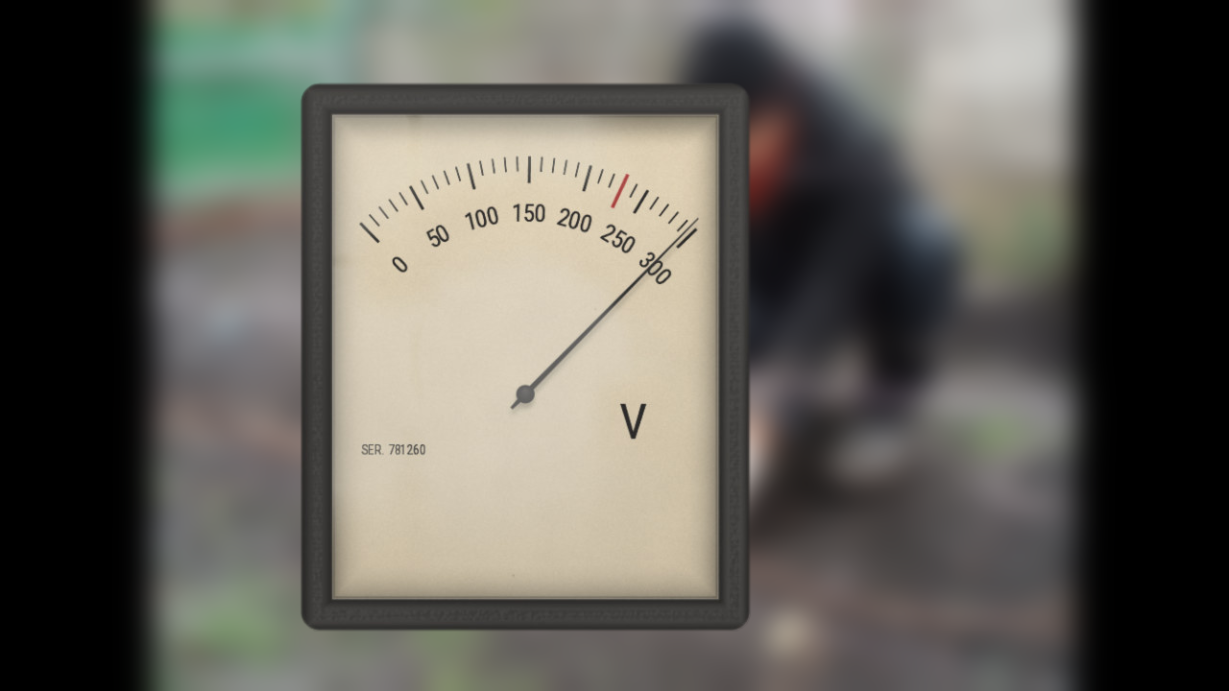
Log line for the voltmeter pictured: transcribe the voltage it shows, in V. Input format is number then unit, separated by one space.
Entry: 295 V
